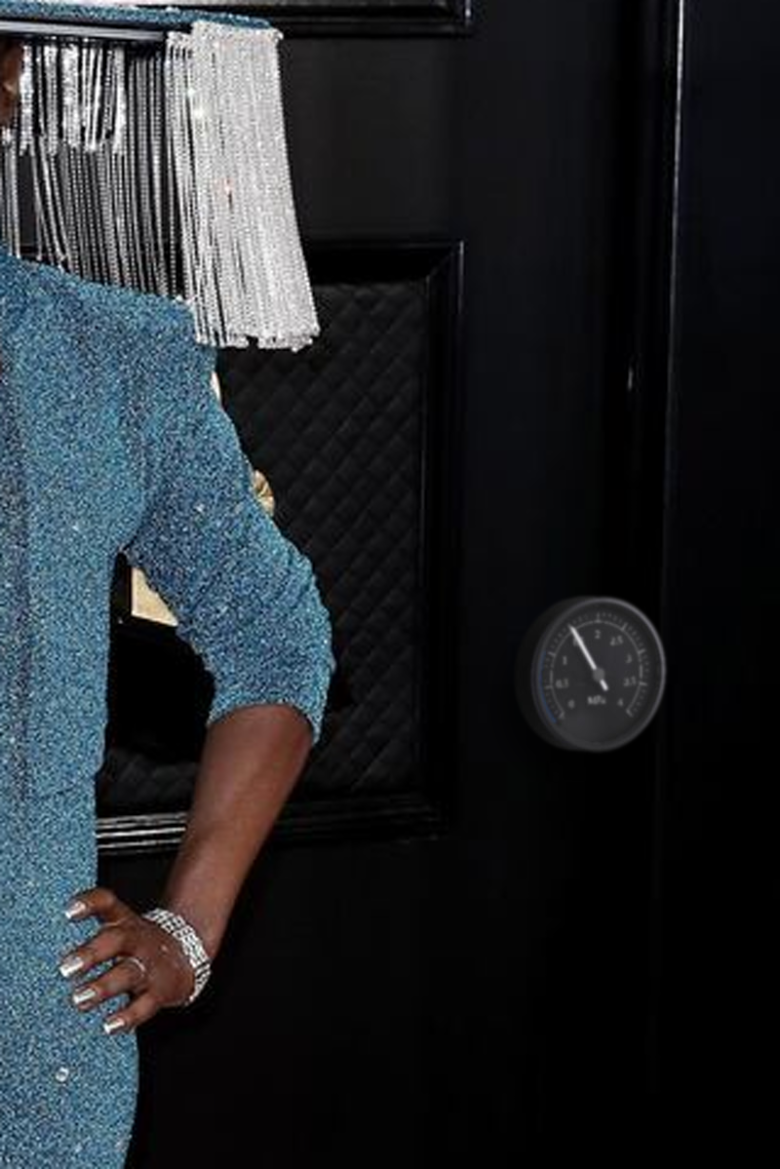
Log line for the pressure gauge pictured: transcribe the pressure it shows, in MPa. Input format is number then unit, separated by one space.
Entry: 1.5 MPa
